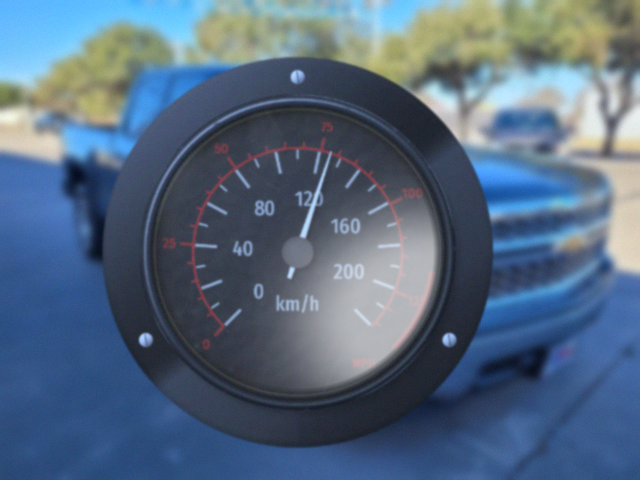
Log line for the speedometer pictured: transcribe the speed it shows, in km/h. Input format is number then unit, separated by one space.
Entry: 125 km/h
